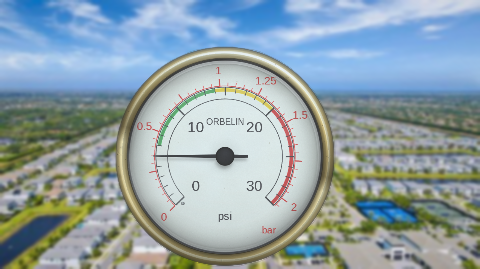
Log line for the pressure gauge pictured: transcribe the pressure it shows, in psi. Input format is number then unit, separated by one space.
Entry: 5 psi
